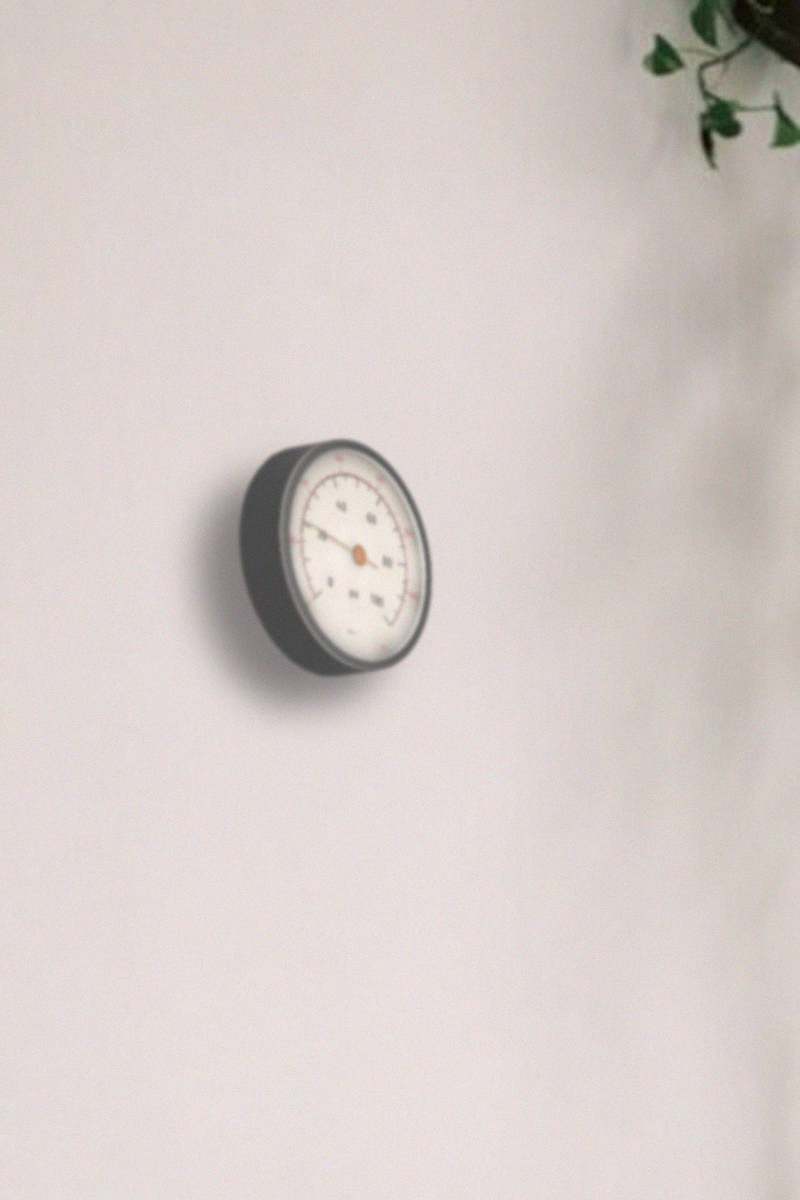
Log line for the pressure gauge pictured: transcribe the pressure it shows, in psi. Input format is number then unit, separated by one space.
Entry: 20 psi
